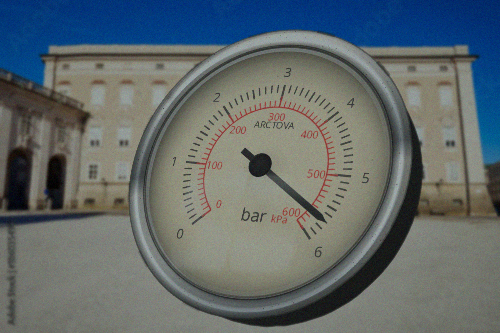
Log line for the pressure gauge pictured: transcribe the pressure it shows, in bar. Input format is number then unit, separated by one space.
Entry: 5.7 bar
